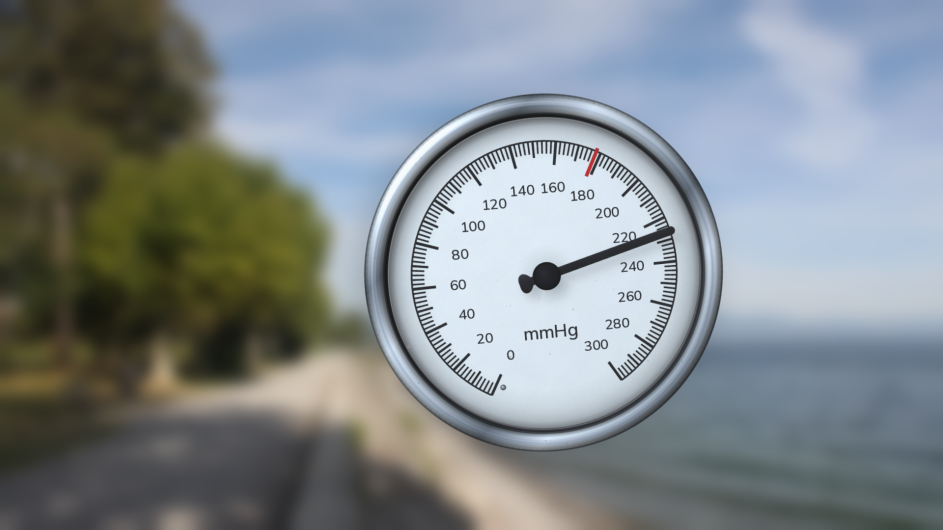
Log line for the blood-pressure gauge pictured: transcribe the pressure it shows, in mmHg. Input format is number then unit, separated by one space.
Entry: 226 mmHg
